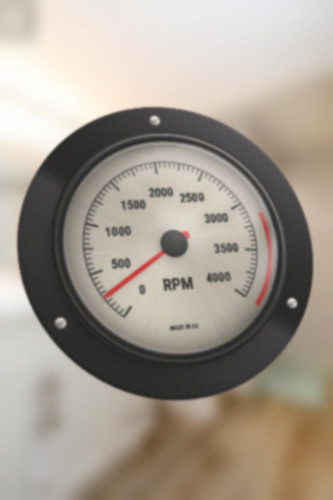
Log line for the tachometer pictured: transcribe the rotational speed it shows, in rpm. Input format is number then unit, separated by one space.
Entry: 250 rpm
